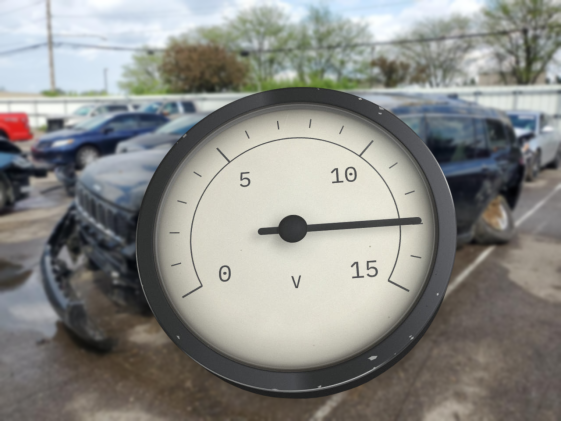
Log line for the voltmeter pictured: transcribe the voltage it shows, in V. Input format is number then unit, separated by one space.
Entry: 13 V
